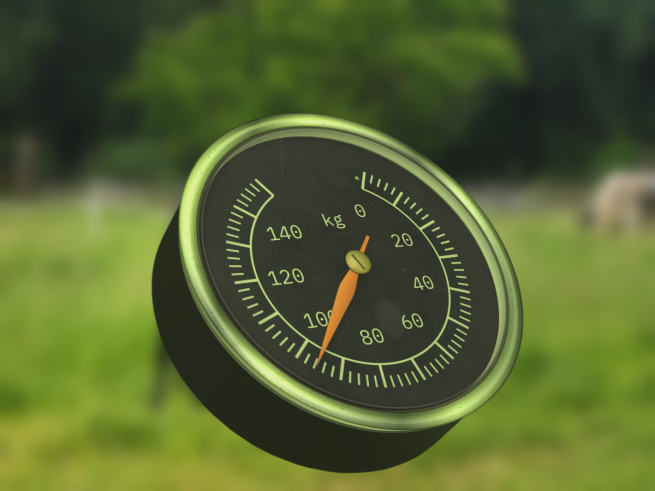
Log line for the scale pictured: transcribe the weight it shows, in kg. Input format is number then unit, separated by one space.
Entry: 96 kg
